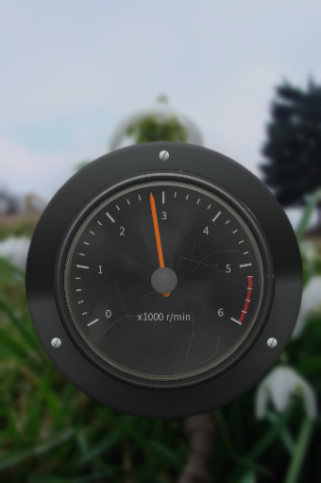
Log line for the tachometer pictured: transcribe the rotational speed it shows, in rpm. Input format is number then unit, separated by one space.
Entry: 2800 rpm
